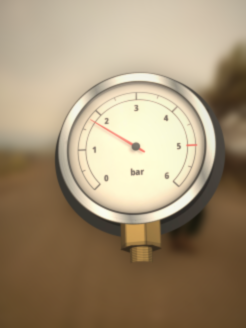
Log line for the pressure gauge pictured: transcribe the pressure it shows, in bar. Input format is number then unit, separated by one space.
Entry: 1.75 bar
